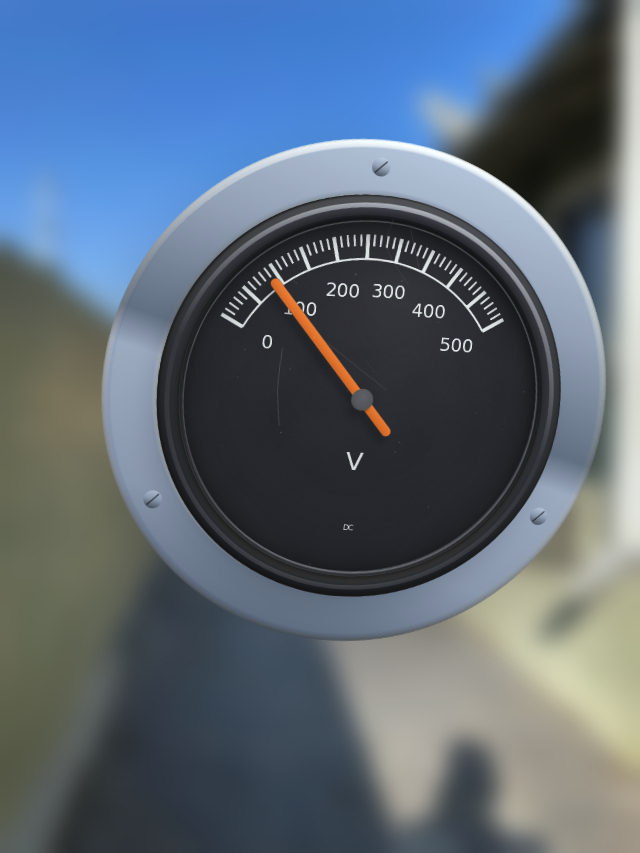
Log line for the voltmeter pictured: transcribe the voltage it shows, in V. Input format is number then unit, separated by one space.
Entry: 90 V
